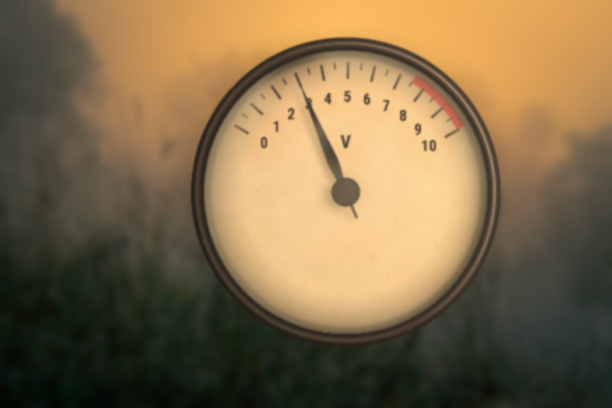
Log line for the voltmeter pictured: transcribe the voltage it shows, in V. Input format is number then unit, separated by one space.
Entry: 3 V
